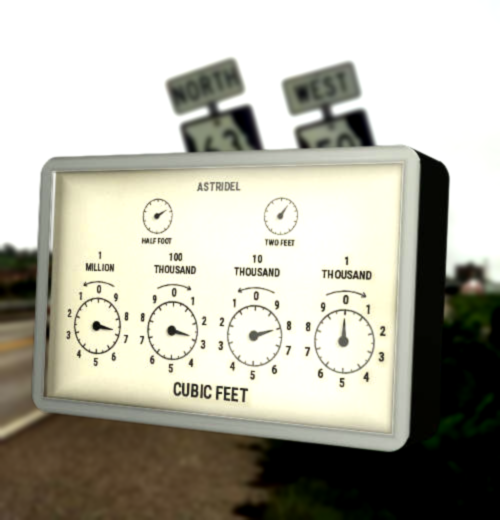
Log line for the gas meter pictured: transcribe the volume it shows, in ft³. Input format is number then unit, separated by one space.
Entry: 728000 ft³
